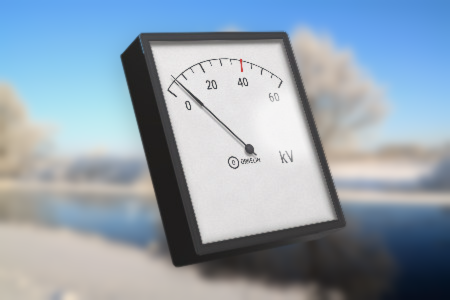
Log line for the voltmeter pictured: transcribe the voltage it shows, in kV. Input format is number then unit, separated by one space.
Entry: 5 kV
